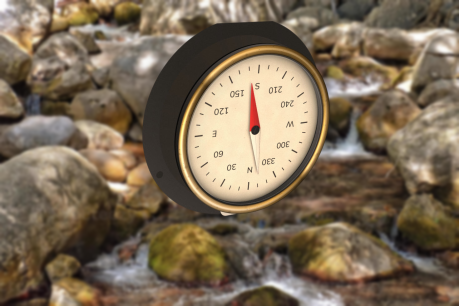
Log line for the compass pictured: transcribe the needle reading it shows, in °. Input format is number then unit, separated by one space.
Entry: 170 °
